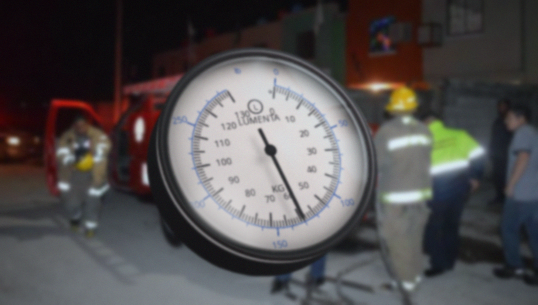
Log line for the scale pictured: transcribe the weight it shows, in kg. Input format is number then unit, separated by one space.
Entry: 60 kg
